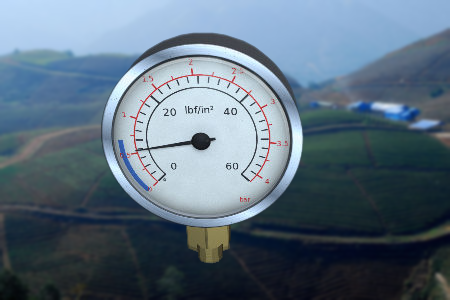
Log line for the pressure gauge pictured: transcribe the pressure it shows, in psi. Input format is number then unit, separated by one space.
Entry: 8 psi
